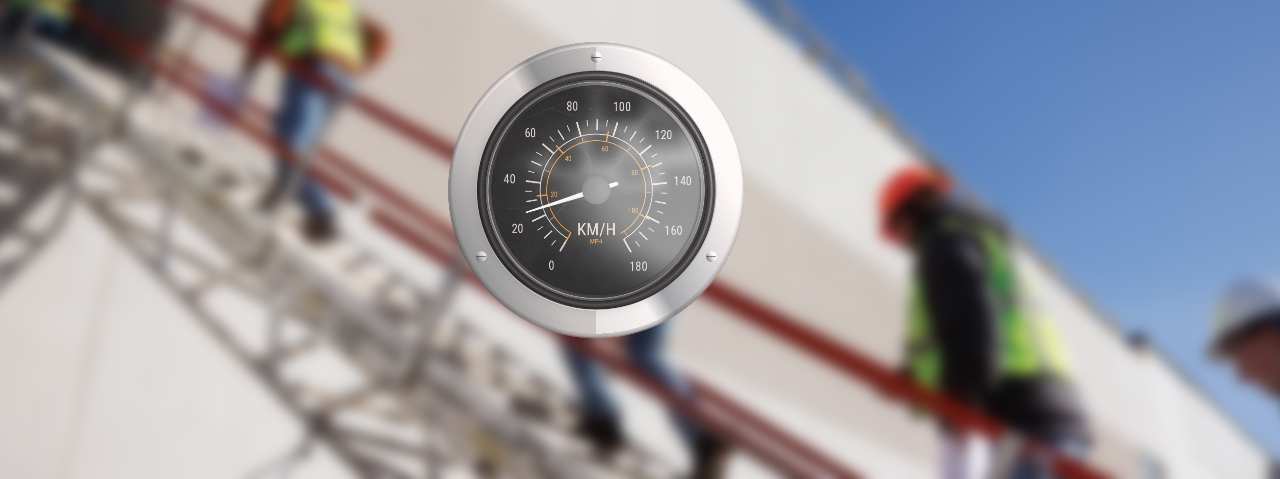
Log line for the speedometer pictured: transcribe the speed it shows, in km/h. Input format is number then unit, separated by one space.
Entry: 25 km/h
